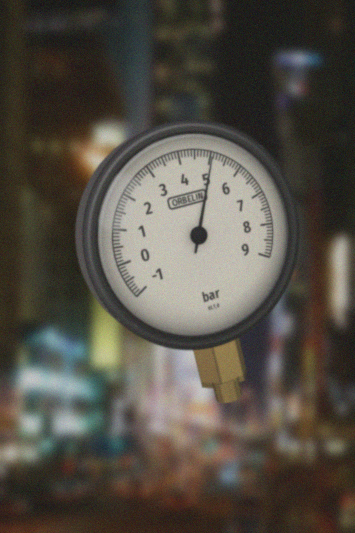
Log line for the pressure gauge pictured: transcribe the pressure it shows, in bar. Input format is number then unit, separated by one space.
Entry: 5 bar
